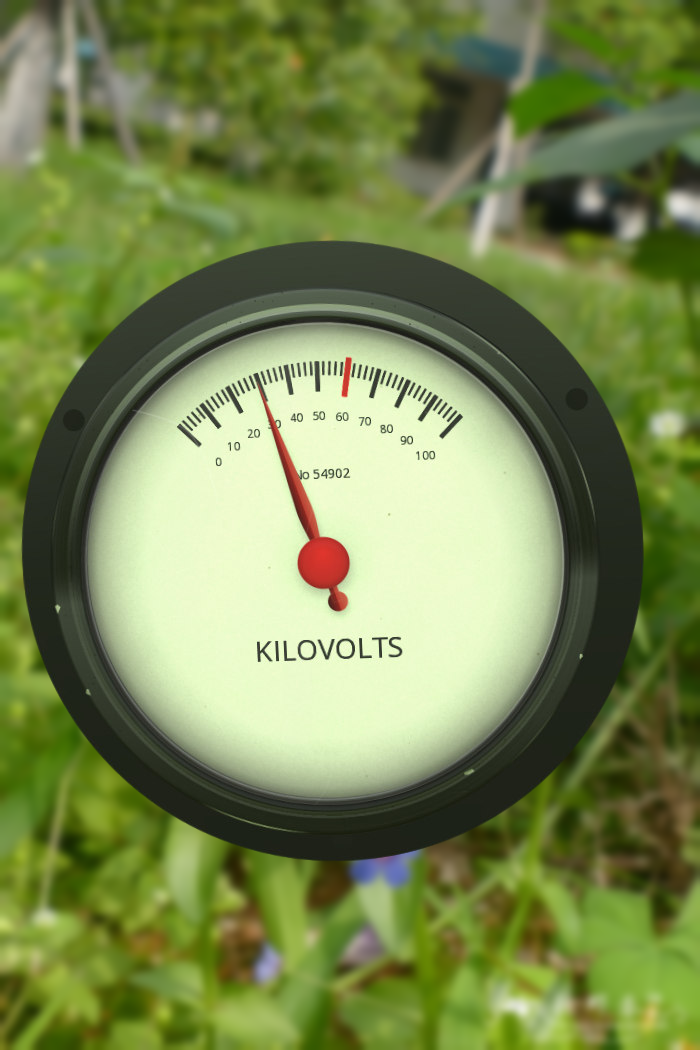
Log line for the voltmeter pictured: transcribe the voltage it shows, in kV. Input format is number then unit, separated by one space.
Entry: 30 kV
